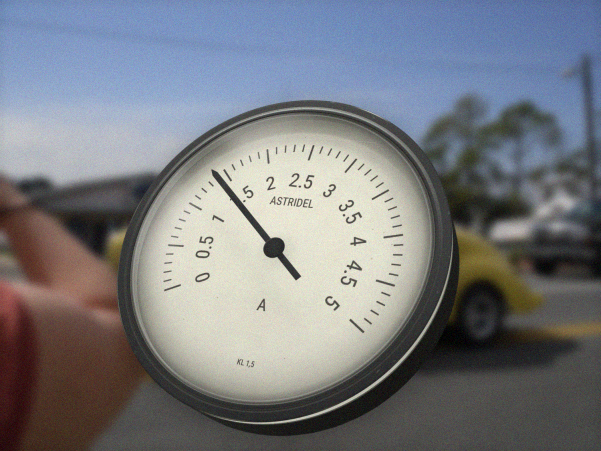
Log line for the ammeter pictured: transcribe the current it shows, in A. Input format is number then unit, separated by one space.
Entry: 1.4 A
